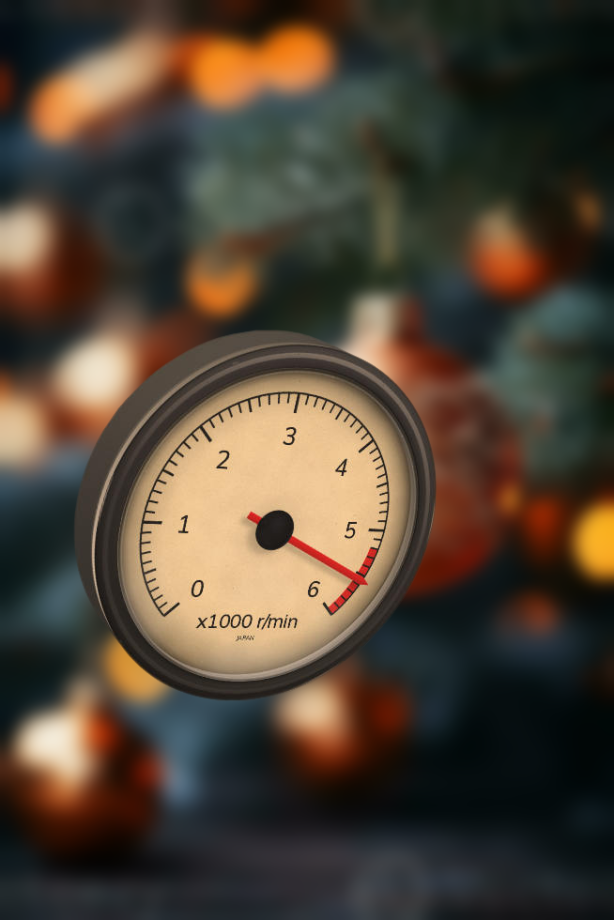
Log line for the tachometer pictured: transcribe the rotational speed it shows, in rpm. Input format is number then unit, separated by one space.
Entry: 5550 rpm
